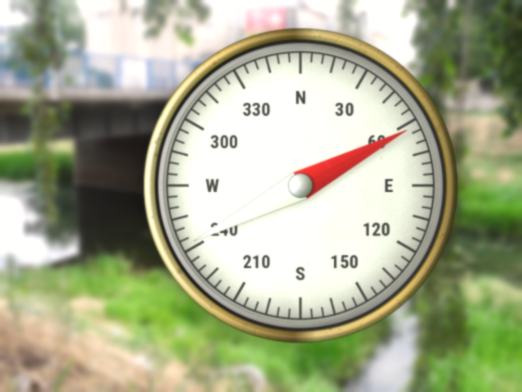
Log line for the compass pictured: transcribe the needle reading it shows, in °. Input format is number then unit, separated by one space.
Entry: 62.5 °
